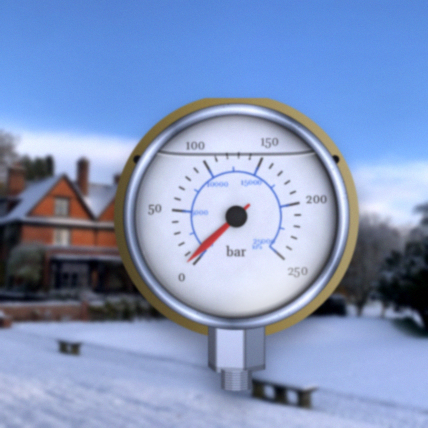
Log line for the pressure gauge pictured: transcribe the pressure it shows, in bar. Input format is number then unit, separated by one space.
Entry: 5 bar
